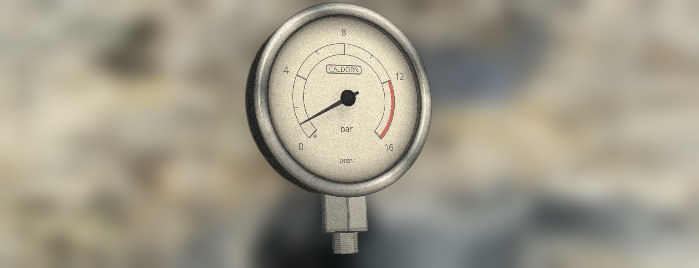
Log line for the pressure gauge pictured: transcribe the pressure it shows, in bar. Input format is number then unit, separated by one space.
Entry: 1 bar
